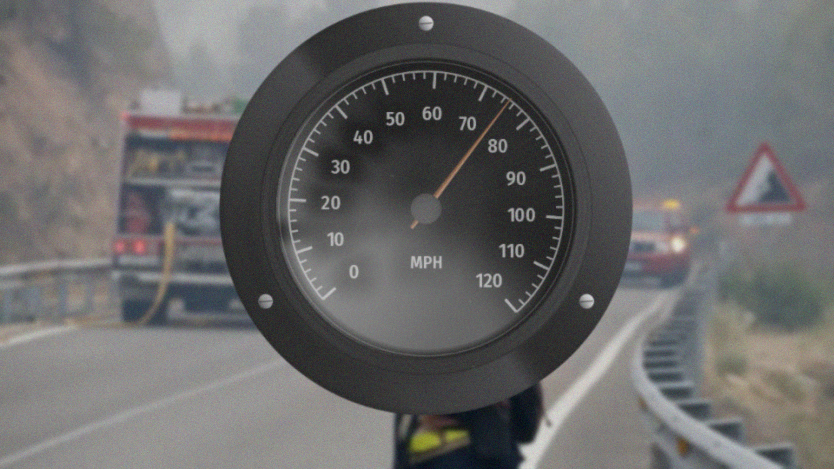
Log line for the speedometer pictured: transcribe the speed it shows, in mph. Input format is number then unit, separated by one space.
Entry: 75 mph
